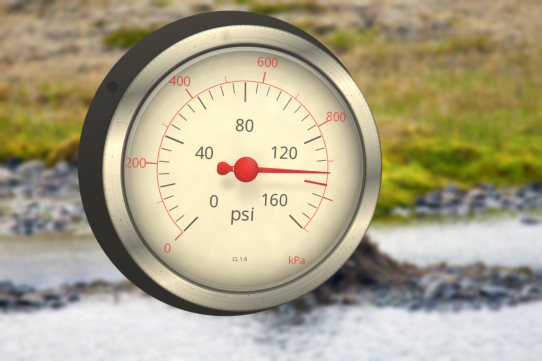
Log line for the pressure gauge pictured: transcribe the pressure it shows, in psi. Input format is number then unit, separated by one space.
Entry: 135 psi
